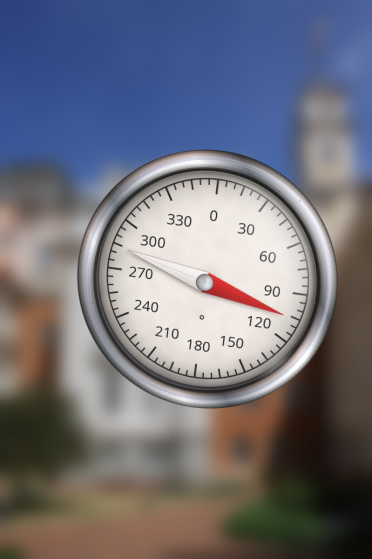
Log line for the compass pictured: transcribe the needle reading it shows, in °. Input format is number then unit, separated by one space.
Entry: 105 °
